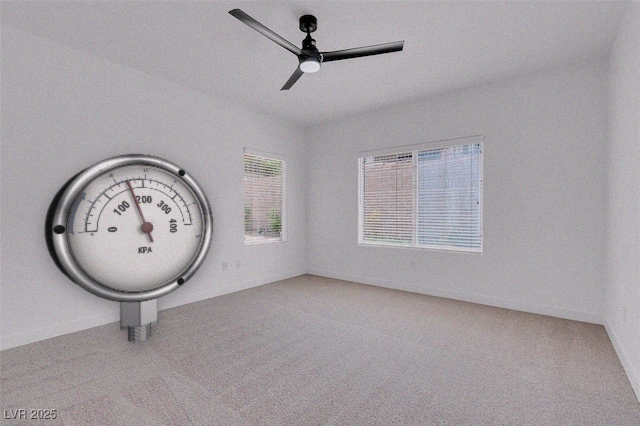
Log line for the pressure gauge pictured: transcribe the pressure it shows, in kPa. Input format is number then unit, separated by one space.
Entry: 160 kPa
